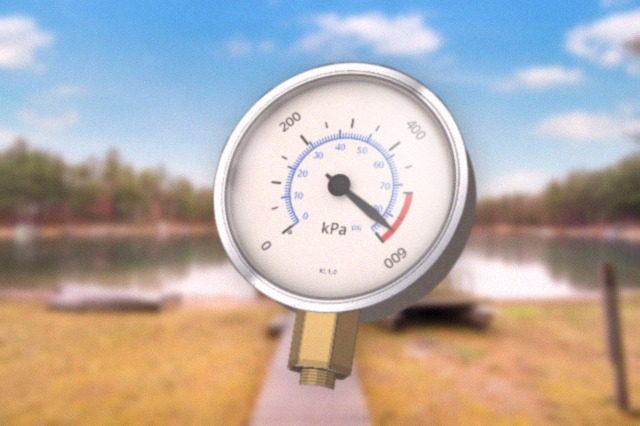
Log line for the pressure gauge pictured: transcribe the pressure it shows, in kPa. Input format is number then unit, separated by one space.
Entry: 575 kPa
